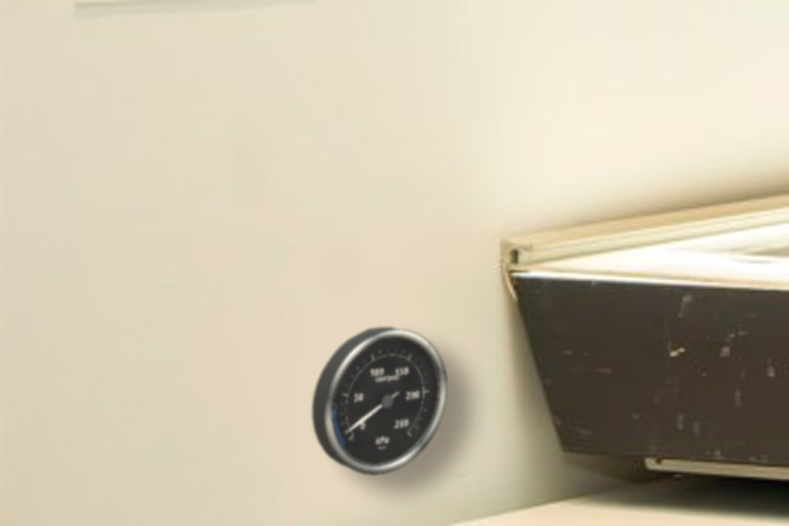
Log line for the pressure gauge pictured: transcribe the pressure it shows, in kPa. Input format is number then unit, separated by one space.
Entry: 10 kPa
